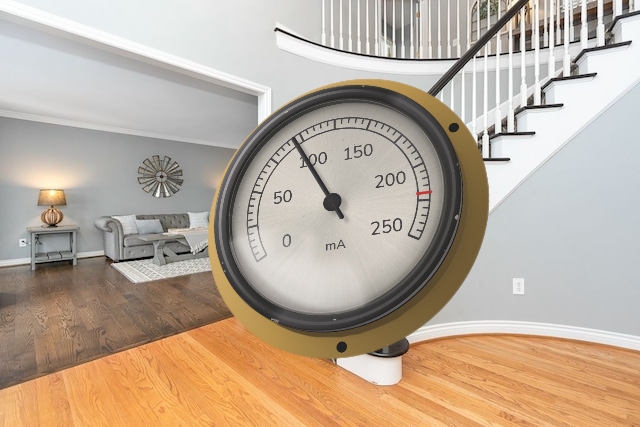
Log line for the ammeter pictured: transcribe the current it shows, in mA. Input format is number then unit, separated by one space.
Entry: 95 mA
